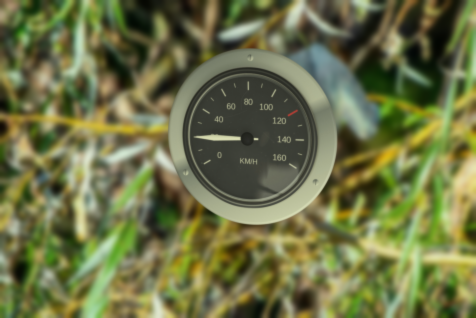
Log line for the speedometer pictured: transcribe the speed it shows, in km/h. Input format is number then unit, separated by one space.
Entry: 20 km/h
